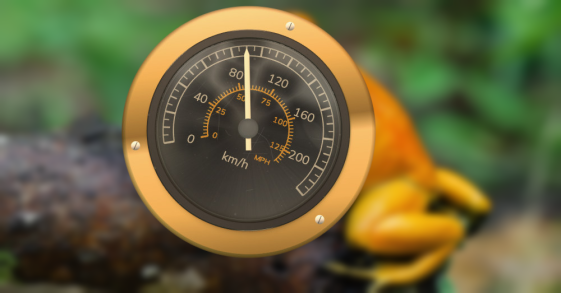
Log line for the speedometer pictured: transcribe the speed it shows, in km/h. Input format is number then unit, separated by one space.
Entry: 90 km/h
